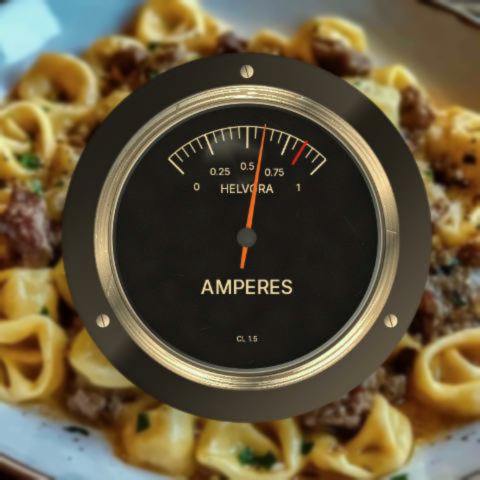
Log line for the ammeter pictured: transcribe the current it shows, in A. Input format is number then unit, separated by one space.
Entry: 0.6 A
